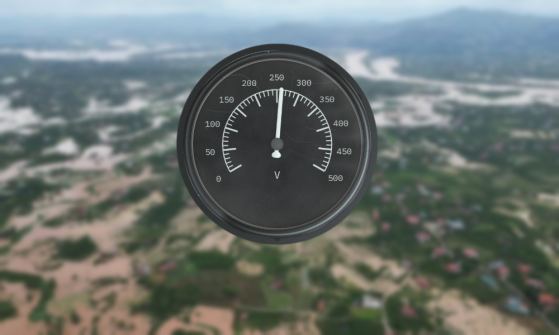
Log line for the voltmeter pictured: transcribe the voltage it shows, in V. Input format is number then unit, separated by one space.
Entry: 260 V
